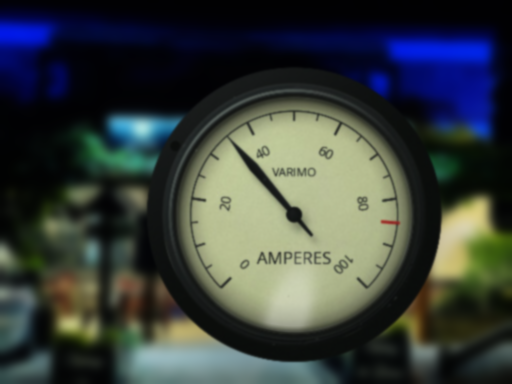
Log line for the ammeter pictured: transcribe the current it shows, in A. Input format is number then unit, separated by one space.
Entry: 35 A
